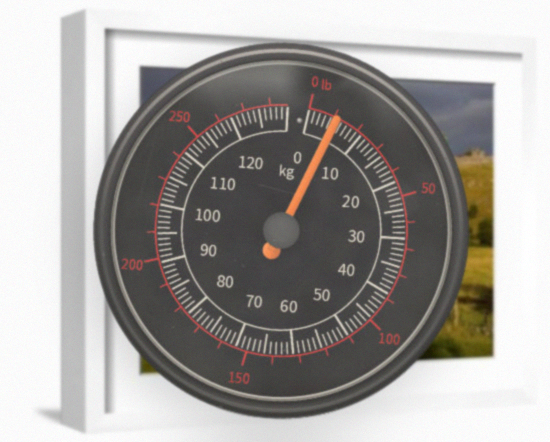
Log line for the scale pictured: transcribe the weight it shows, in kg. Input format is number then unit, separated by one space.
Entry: 5 kg
